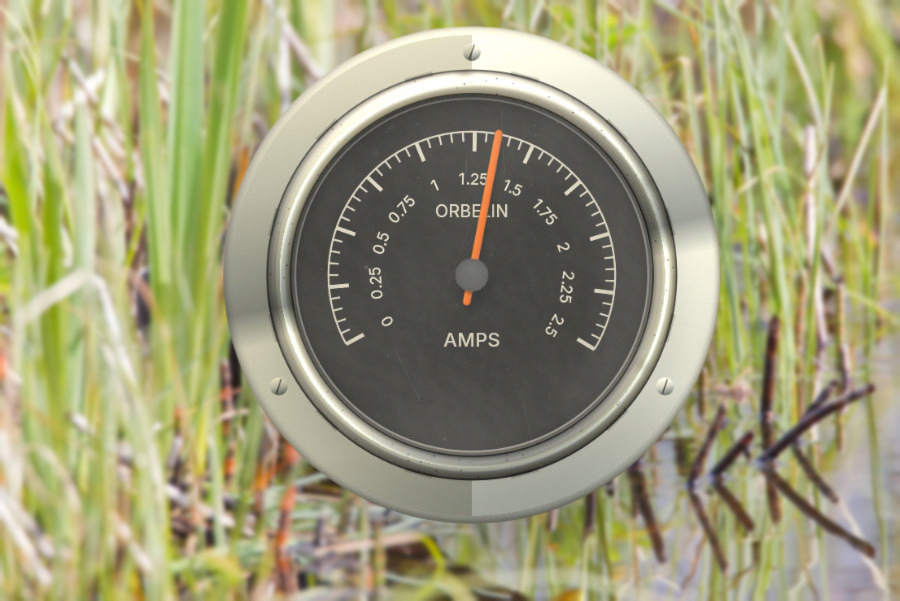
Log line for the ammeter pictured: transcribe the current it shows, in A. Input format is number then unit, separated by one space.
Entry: 1.35 A
